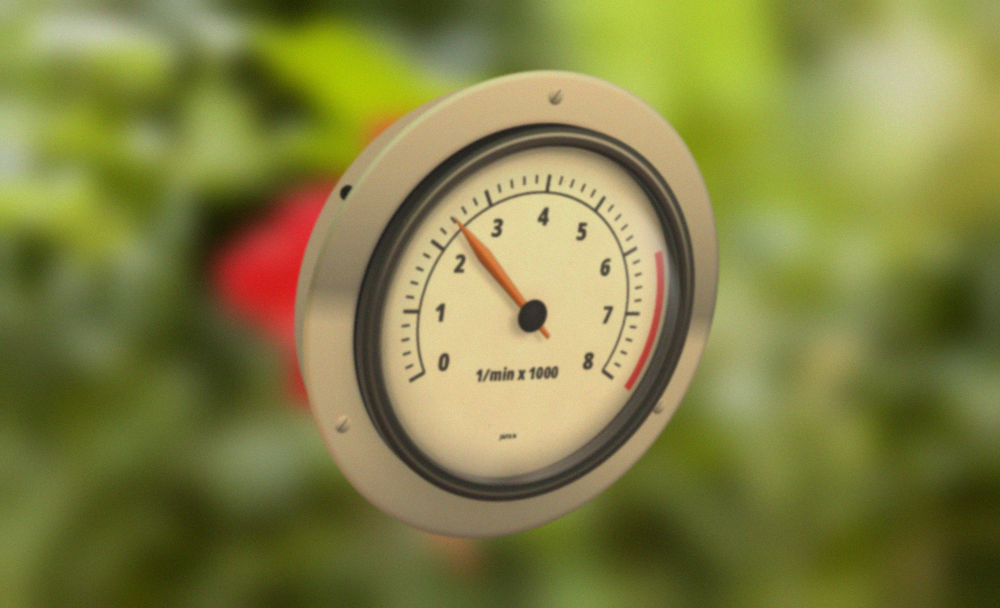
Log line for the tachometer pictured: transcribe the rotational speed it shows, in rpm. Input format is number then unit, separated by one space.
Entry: 2400 rpm
